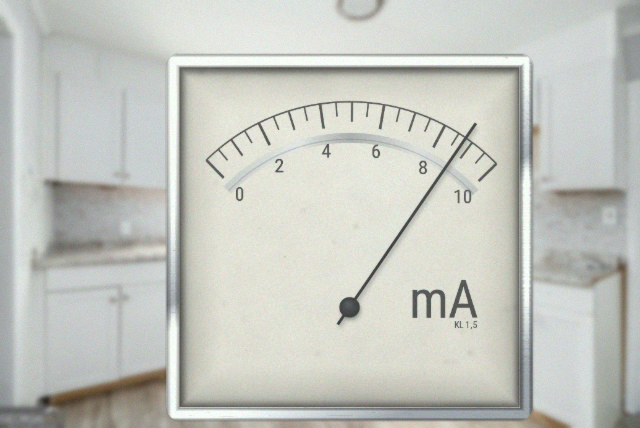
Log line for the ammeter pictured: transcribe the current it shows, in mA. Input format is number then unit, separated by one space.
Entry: 8.75 mA
